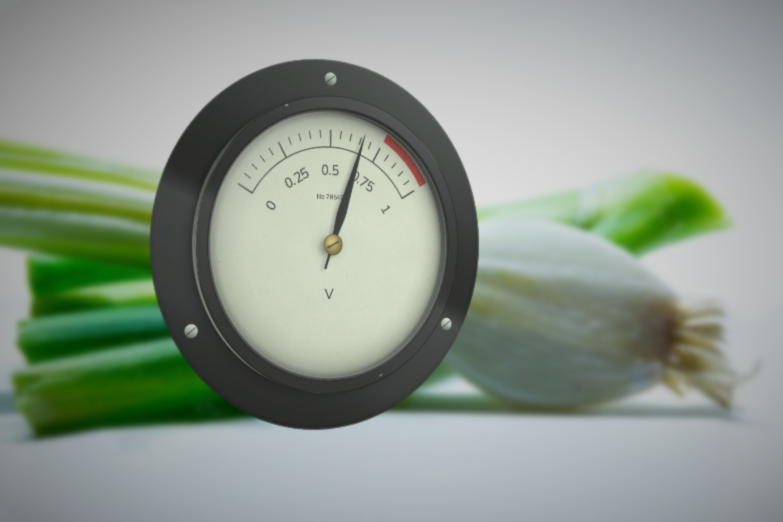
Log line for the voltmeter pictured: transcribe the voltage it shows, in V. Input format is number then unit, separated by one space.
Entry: 0.65 V
